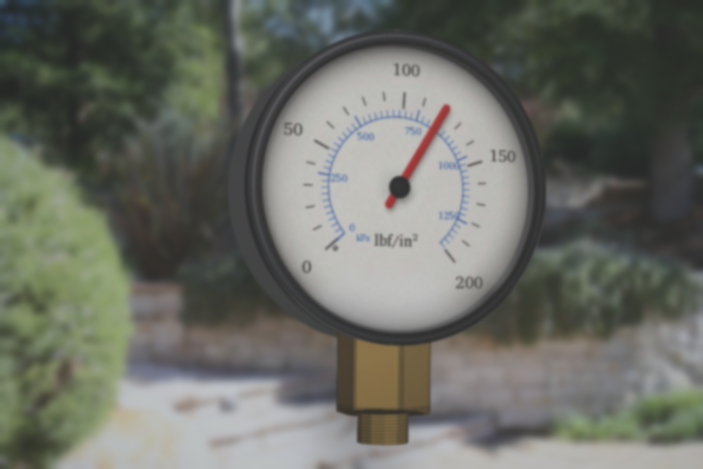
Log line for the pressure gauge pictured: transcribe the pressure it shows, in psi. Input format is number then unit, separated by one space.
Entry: 120 psi
